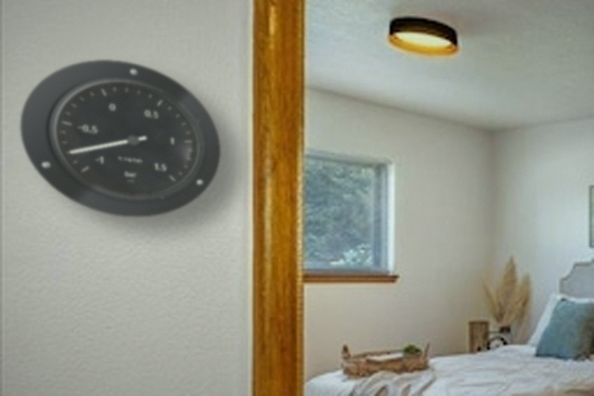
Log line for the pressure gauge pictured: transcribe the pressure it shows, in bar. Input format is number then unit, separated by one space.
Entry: -0.8 bar
